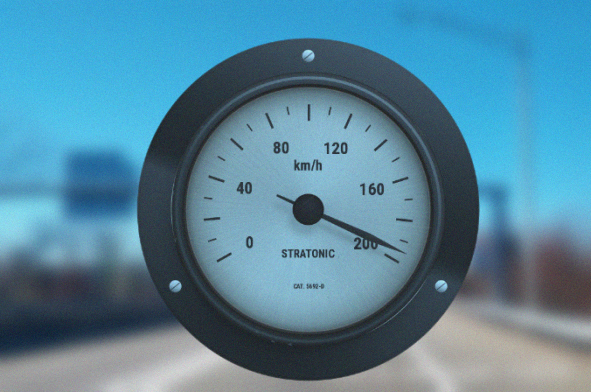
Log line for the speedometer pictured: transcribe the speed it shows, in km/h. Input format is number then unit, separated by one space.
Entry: 195 km/h
